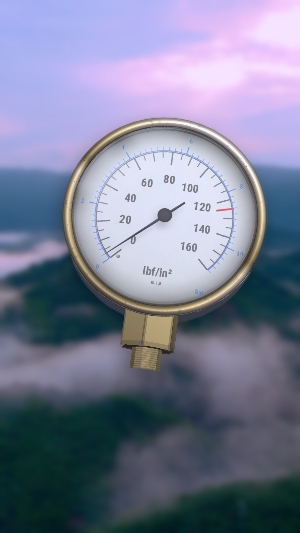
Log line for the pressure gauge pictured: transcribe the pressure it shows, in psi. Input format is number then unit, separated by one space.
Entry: 2.5 psi
